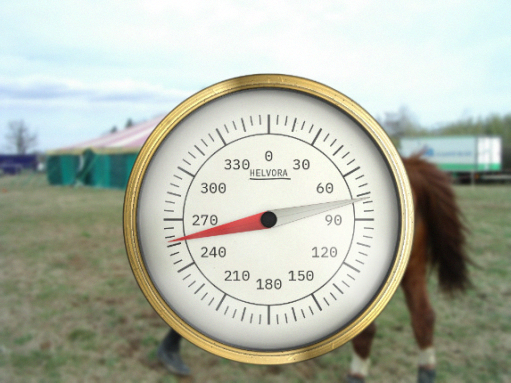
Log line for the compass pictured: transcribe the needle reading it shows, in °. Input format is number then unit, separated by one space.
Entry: 257.5 °
